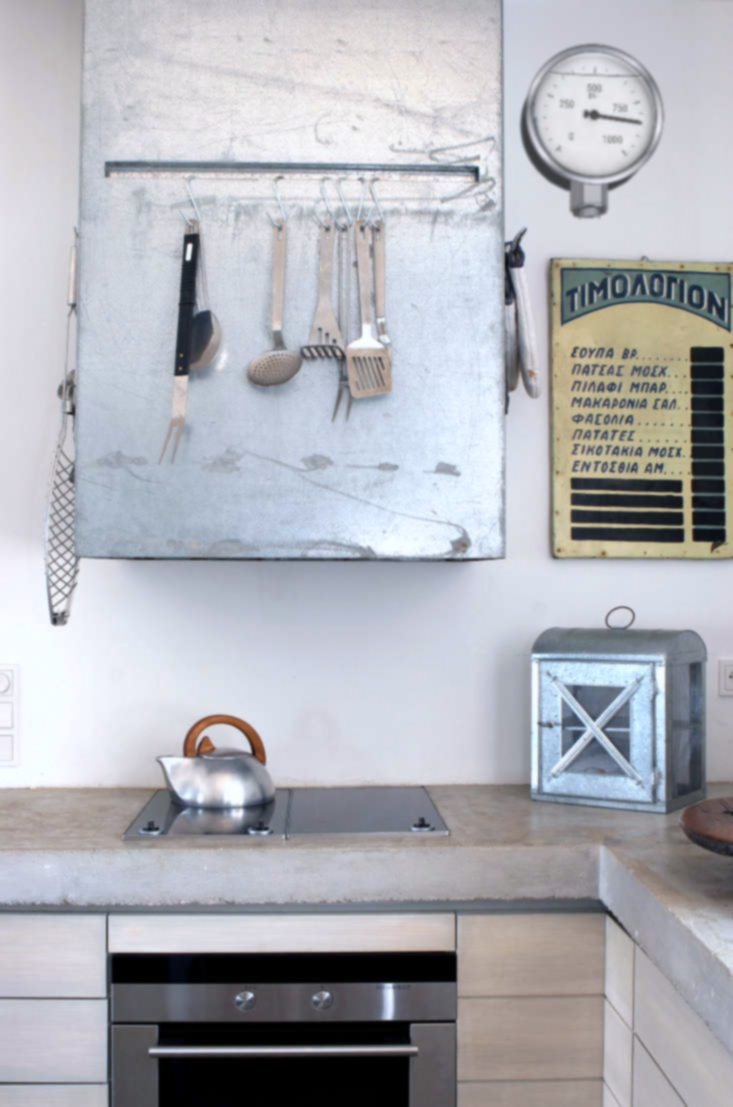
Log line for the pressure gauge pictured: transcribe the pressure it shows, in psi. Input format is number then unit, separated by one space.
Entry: 850 psi
